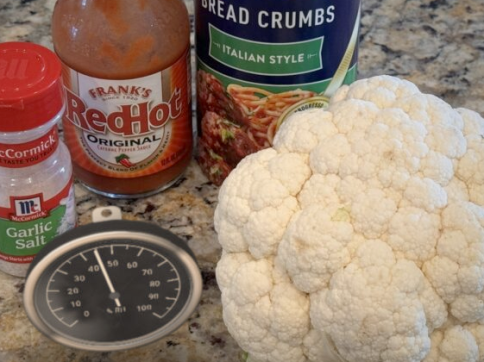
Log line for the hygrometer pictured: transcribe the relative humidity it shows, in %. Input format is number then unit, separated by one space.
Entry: 45 %
